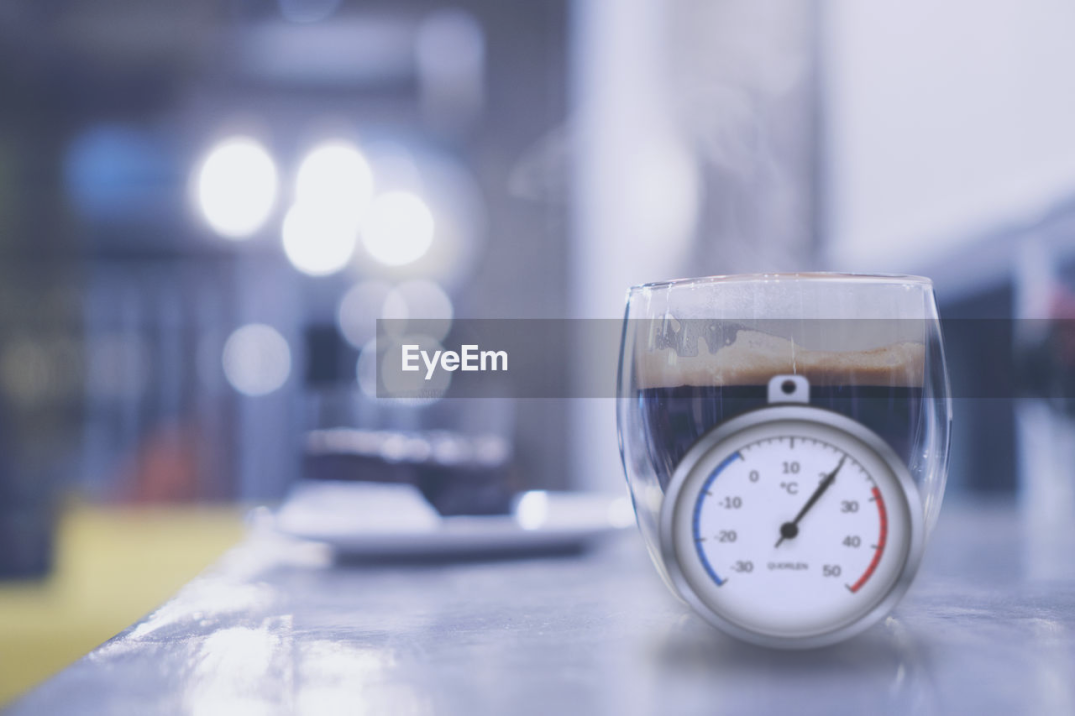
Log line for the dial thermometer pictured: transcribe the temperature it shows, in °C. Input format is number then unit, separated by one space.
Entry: 20 °C
